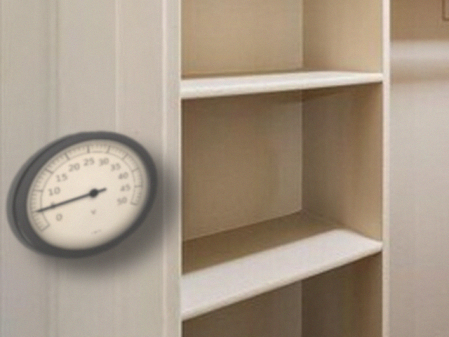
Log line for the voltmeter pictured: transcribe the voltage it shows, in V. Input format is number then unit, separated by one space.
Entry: 5 V
